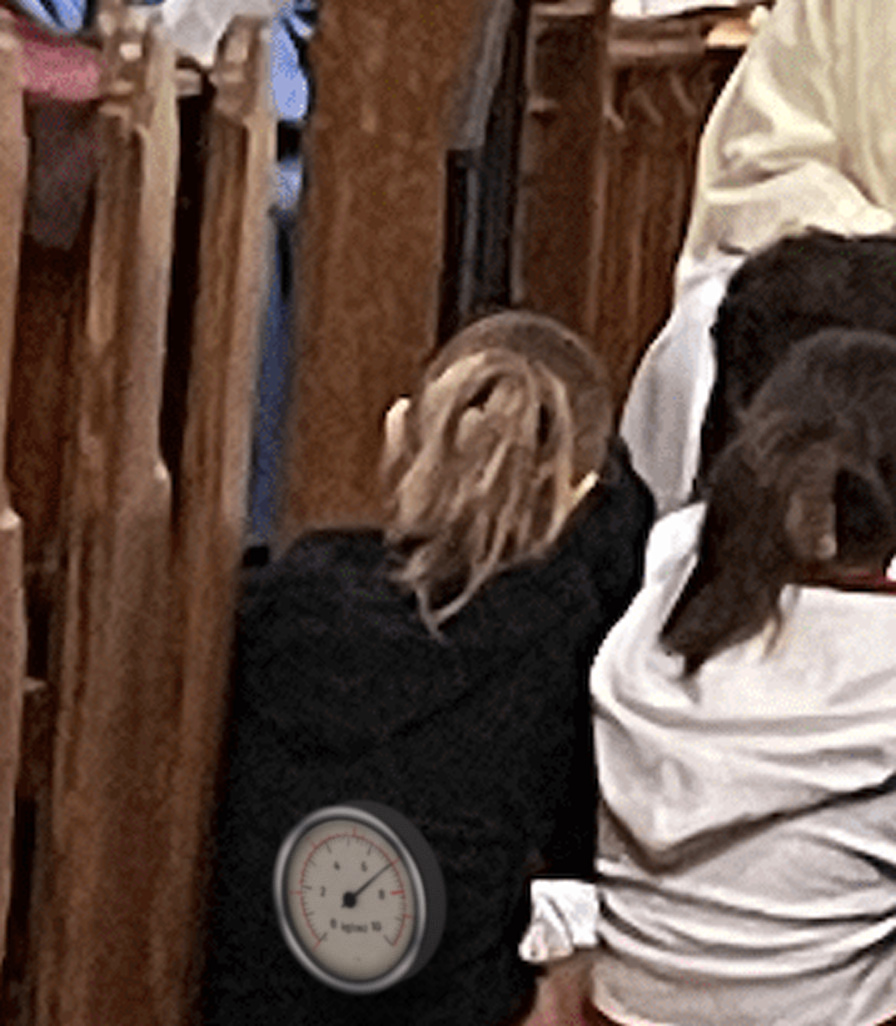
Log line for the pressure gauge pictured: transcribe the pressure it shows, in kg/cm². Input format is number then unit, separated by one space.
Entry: 7 kg/cm²
